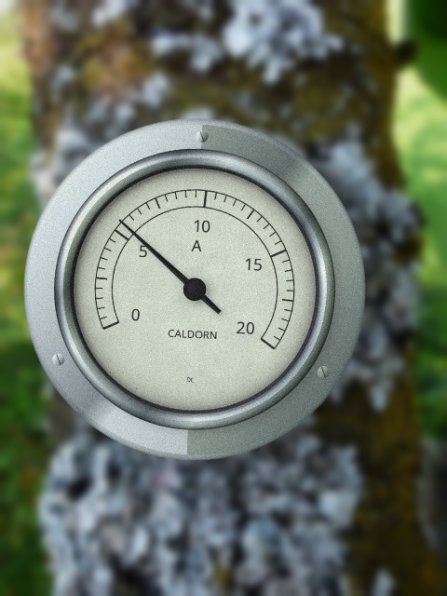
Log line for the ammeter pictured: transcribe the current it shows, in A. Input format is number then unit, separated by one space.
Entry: 5.5 A
